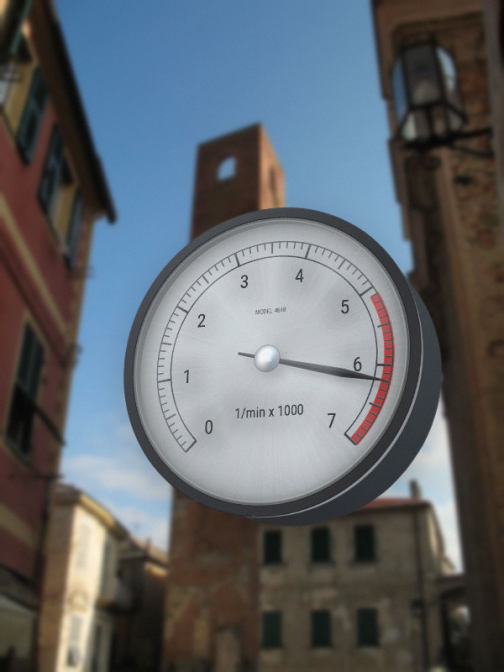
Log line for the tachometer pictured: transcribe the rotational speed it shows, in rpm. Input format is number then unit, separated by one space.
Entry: 6200 rpm
